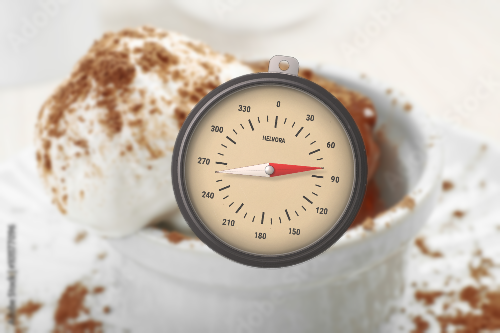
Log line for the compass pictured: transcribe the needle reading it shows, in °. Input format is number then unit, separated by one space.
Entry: 80 °
